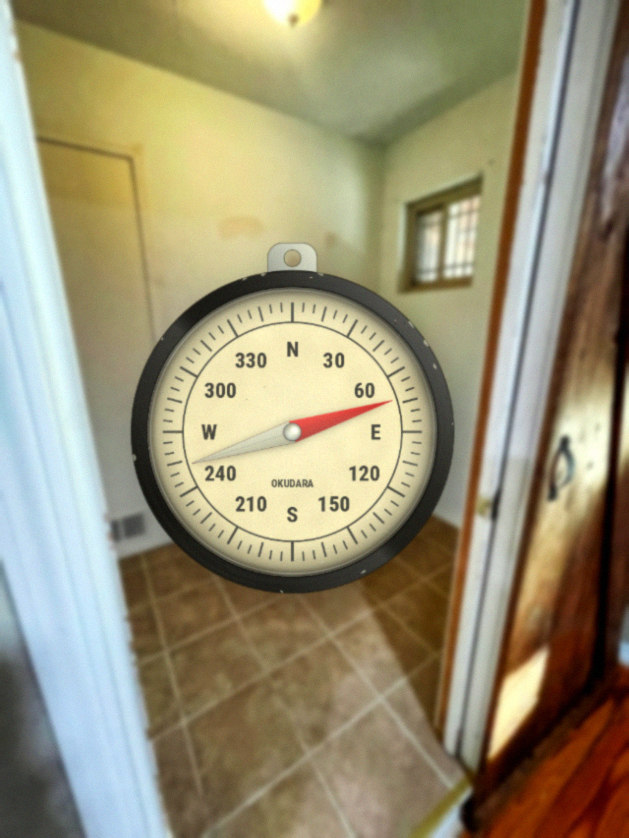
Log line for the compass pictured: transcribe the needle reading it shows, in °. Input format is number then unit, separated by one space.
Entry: 72.5 °
